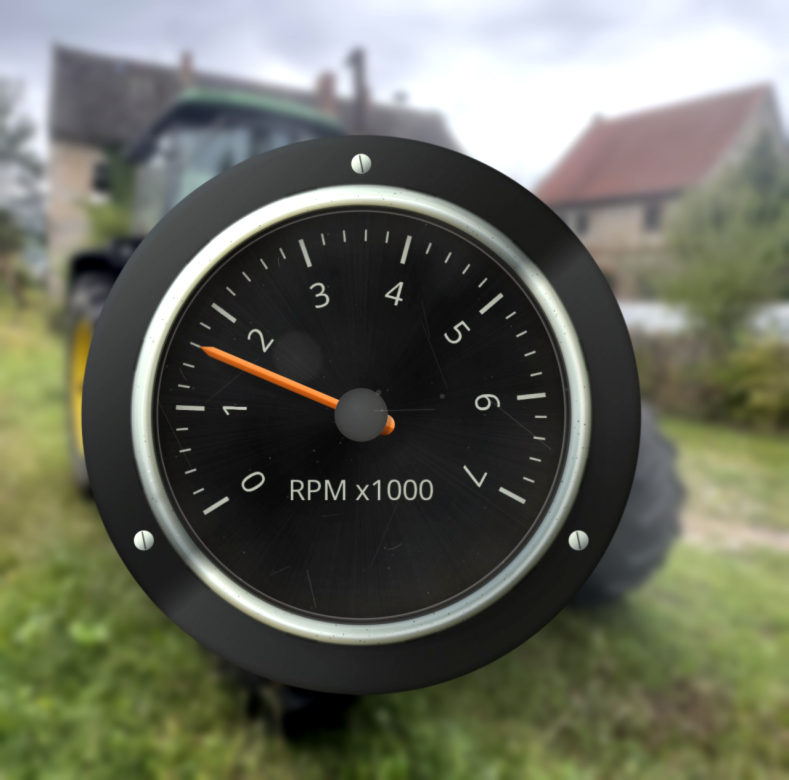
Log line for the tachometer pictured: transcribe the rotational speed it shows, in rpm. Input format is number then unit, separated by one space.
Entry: 1600 rpm
